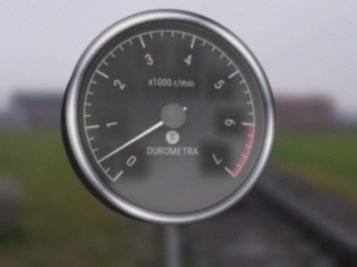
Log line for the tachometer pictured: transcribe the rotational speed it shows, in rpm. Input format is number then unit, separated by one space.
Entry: 400 rpm
